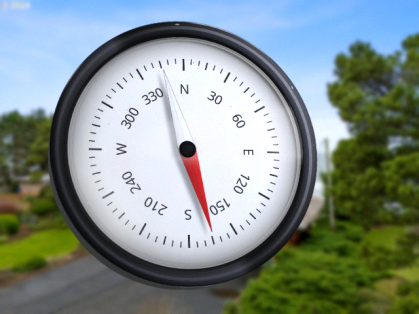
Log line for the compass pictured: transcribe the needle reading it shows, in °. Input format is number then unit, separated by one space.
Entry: 165 °
